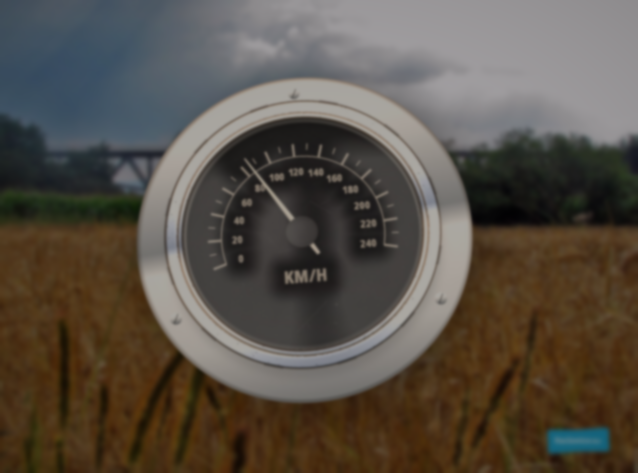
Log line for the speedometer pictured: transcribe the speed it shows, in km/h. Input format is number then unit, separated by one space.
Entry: 85 km/h
